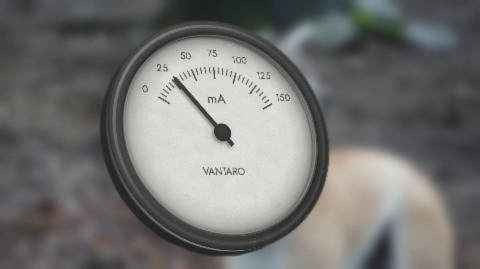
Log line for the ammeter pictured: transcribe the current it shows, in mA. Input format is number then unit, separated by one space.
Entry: 25 mA
